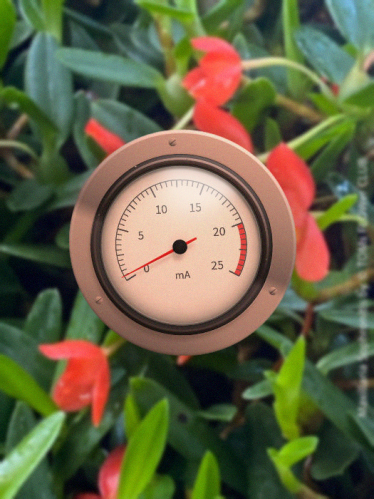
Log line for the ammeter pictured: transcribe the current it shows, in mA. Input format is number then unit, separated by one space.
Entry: 0.5 mA
